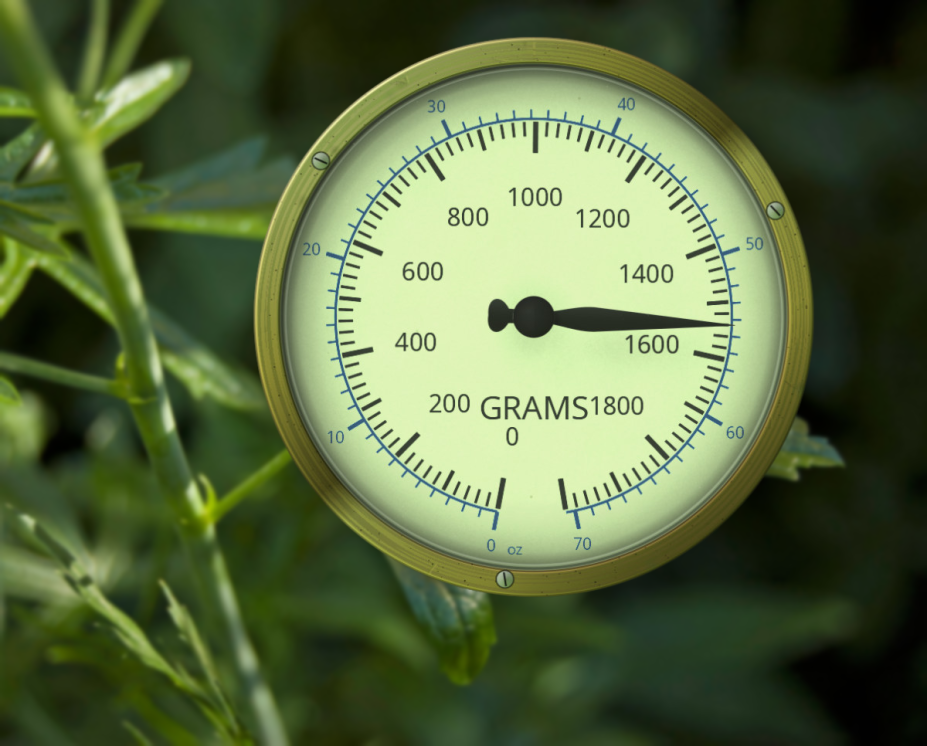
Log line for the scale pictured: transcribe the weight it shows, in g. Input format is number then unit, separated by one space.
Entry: 1540 g
